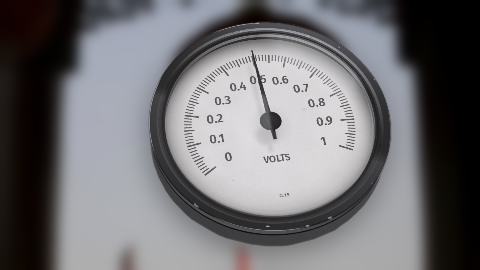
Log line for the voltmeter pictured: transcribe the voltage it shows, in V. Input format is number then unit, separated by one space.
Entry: 0.5 V
